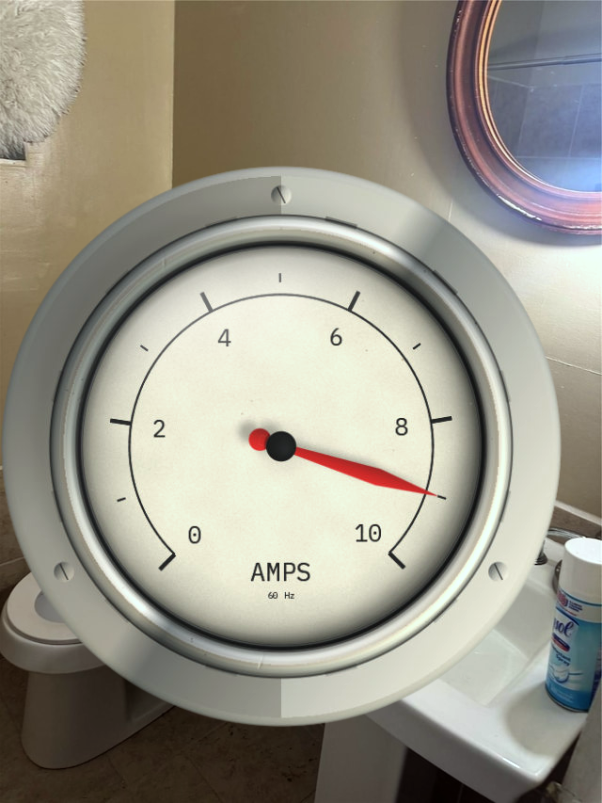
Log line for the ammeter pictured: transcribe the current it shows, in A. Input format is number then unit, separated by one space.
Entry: 9 A
